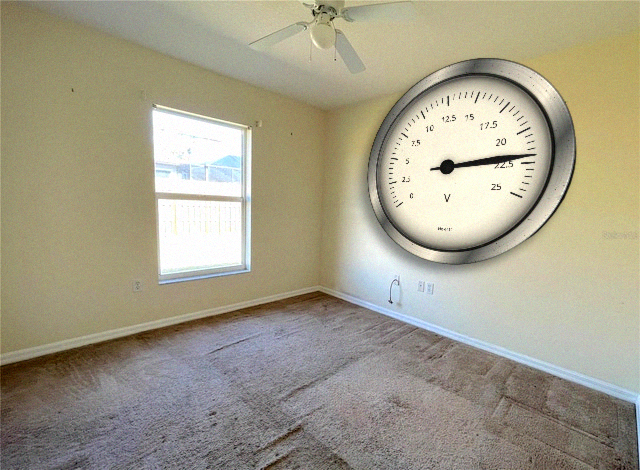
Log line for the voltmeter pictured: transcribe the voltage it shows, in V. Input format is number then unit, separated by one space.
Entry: 22 V
